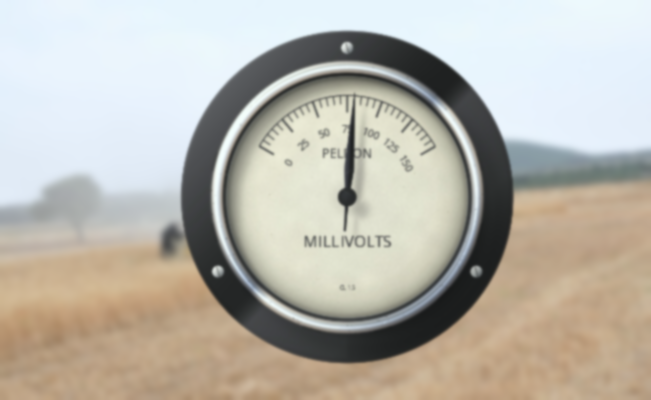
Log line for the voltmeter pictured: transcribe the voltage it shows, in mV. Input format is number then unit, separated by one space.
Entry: 80 mV
